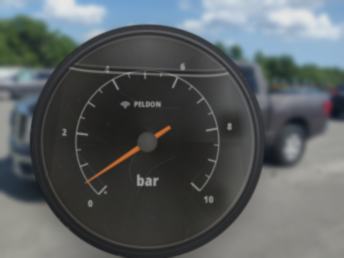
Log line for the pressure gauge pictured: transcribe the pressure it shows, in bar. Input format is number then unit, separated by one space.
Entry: 0.5 bar
